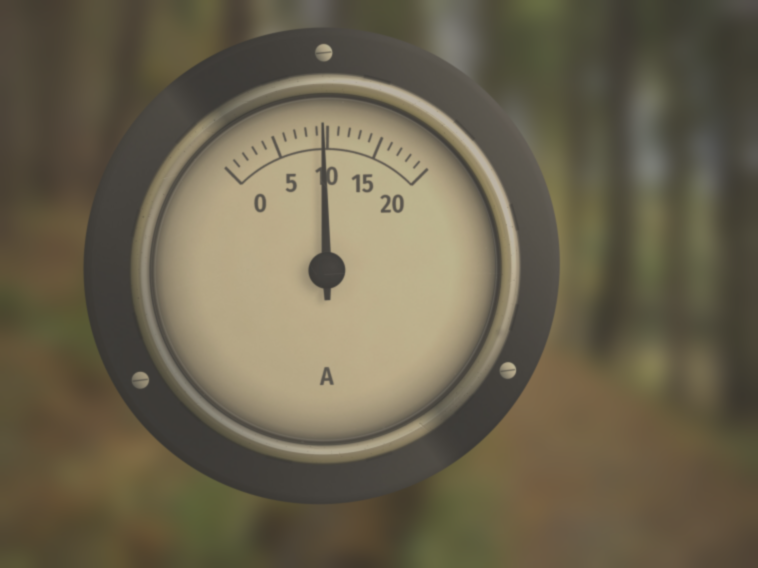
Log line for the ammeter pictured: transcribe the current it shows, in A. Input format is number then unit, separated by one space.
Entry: 9.5 A
